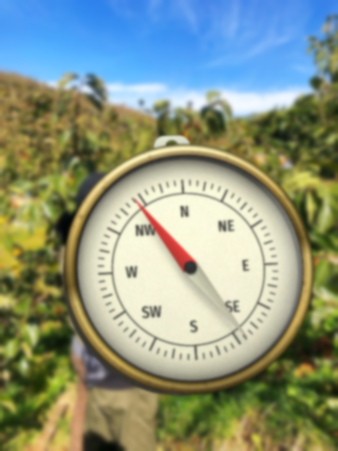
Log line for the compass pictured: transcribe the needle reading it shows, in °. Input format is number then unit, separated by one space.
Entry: 325 °
